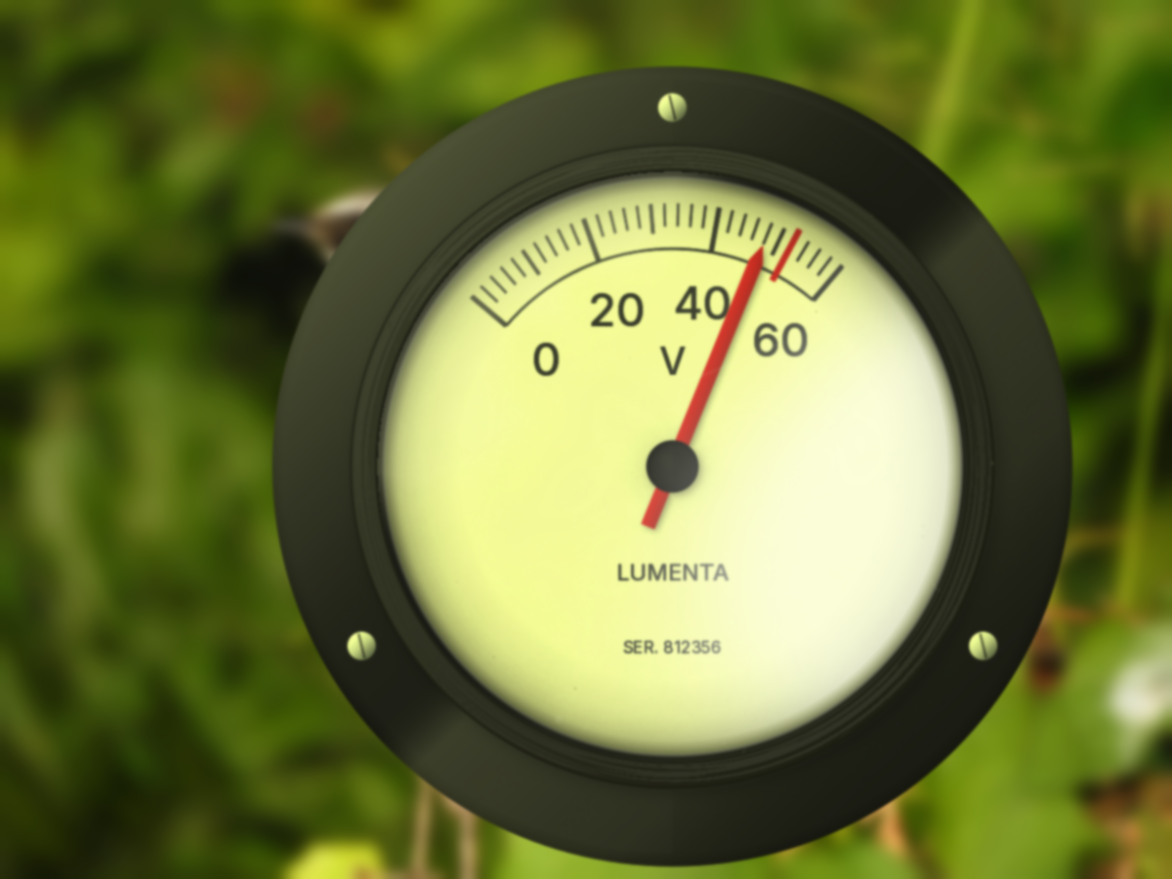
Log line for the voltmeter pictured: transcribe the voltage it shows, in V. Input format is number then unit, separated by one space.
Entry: 48 V
